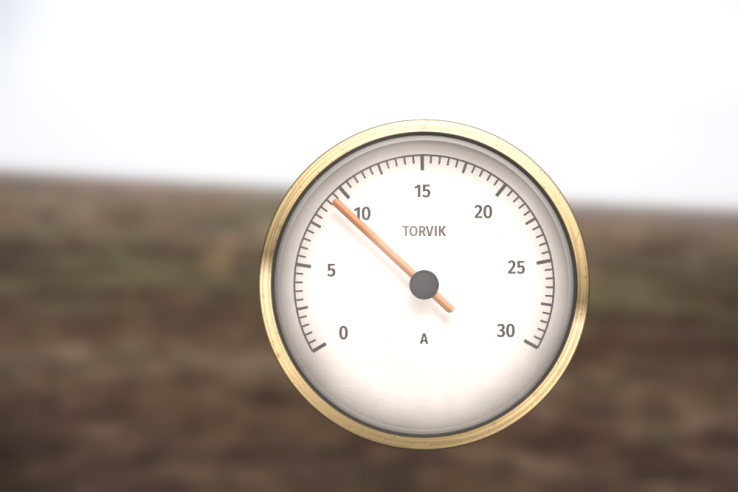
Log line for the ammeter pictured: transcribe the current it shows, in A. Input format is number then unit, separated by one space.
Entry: 9.25 A
